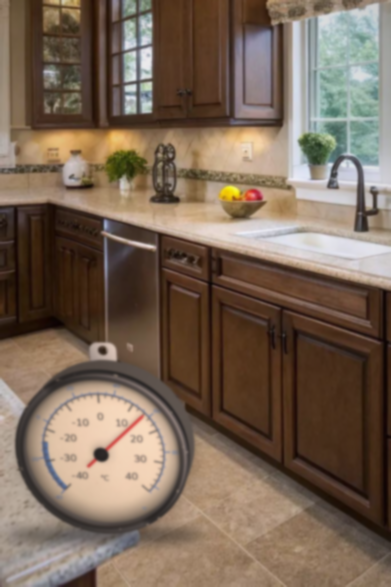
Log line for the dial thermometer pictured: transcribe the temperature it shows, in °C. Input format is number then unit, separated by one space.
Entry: 14 °C
